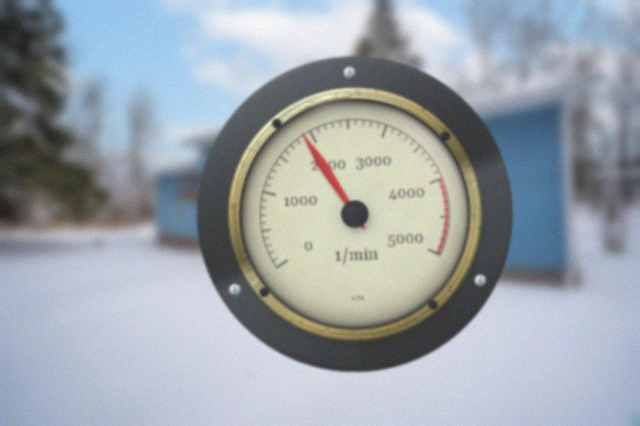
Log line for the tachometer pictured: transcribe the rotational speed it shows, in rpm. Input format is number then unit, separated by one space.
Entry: 1900 rpm
